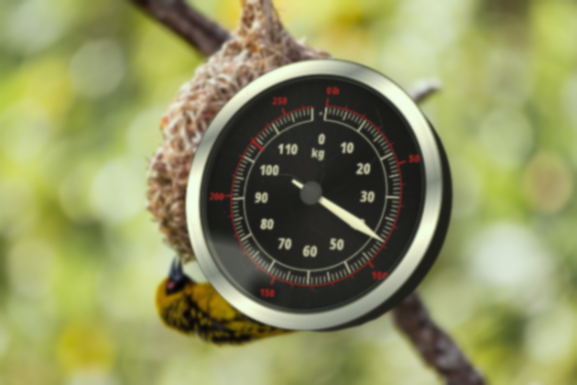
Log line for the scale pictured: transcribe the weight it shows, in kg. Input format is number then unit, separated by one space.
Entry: 40 kg
